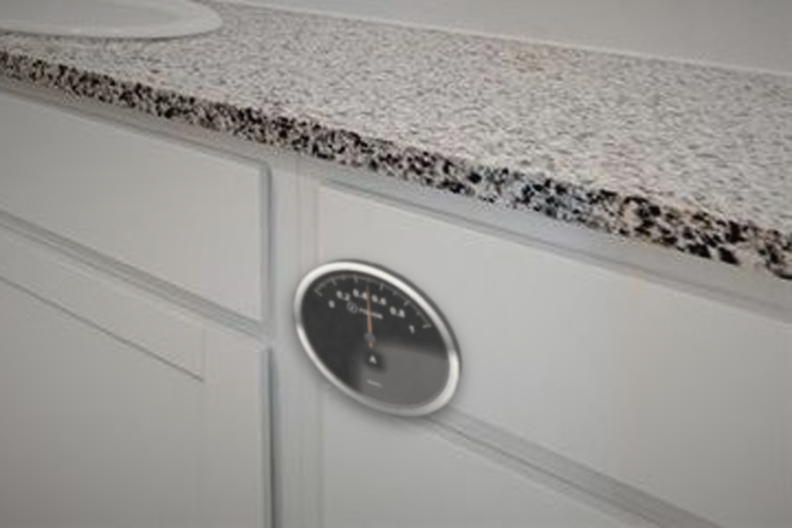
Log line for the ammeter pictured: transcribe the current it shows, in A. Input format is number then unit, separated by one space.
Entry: 0.5 A
